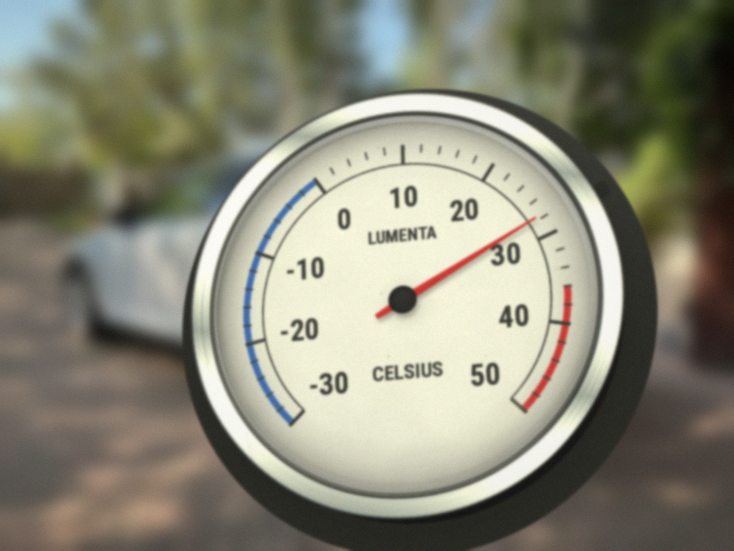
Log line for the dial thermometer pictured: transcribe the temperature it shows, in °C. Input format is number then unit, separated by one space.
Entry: 28 °C
